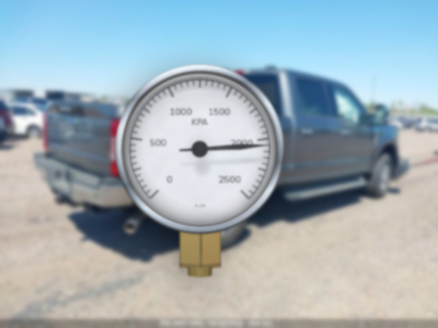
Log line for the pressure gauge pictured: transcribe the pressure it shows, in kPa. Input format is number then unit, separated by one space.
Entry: 2050 kPa
